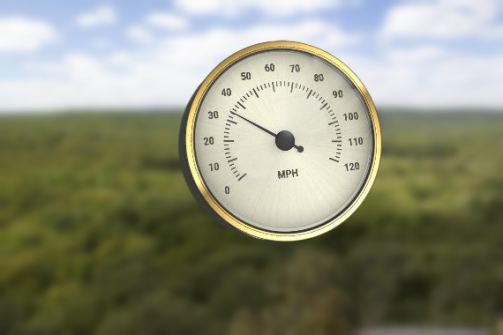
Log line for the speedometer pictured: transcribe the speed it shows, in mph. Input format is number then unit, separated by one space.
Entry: 34 mph
